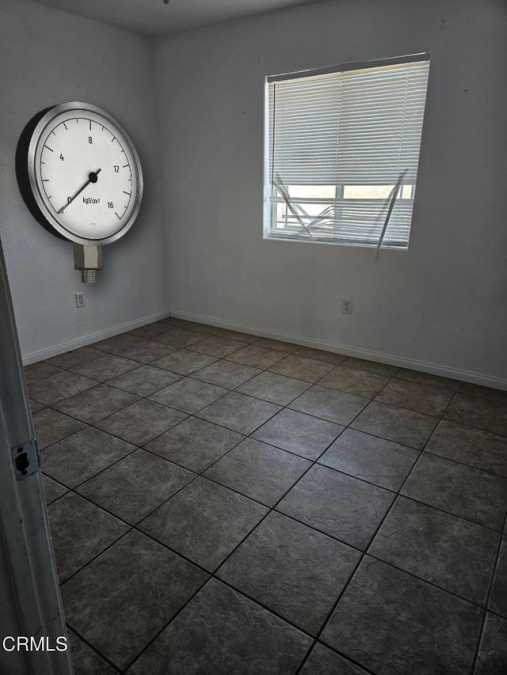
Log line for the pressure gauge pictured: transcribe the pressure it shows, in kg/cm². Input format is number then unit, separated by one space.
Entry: 0 kg/cm²
